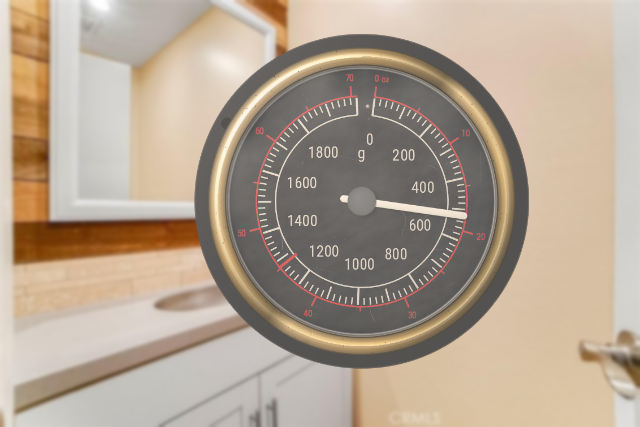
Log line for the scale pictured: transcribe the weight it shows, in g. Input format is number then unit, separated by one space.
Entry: 520 g
